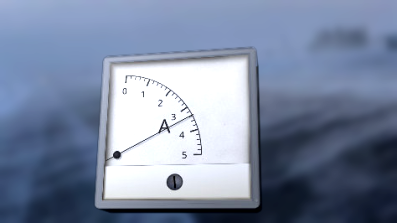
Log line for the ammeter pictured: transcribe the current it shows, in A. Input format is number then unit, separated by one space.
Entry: 3.4 A
